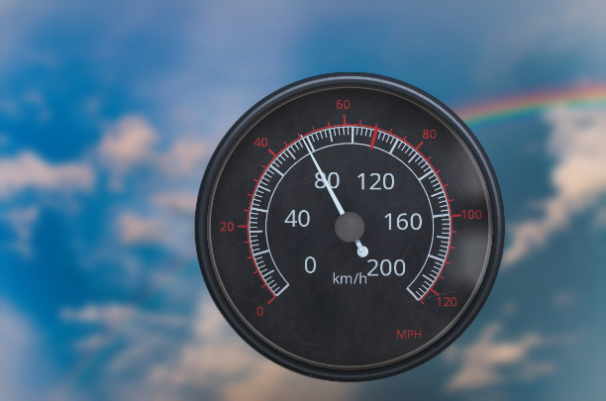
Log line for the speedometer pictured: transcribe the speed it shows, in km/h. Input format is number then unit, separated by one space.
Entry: 78 km/h
